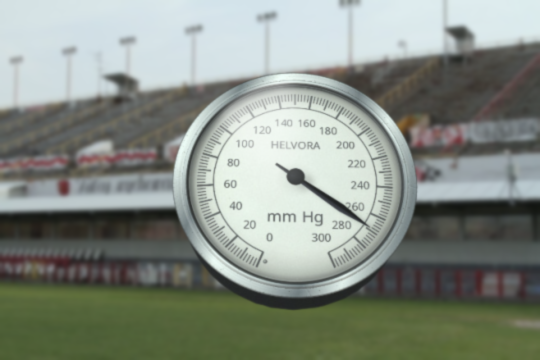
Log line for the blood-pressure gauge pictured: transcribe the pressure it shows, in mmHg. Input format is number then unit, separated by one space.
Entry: 270 mmHg
